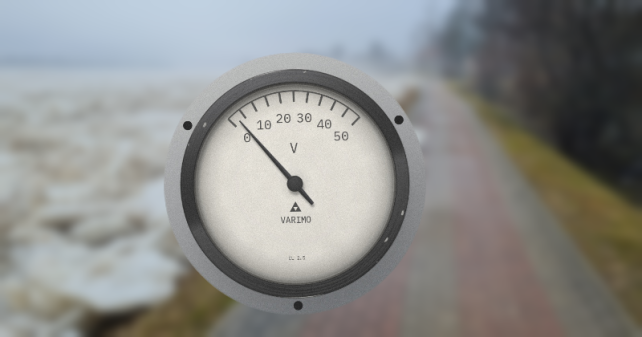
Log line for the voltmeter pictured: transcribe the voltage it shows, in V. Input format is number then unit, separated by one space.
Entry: 2.5 V
